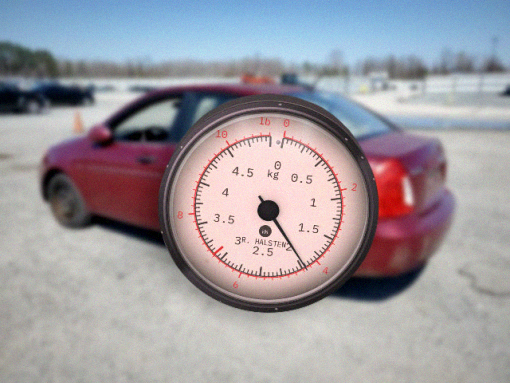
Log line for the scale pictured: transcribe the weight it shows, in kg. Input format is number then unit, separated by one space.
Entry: 1.95 kg
